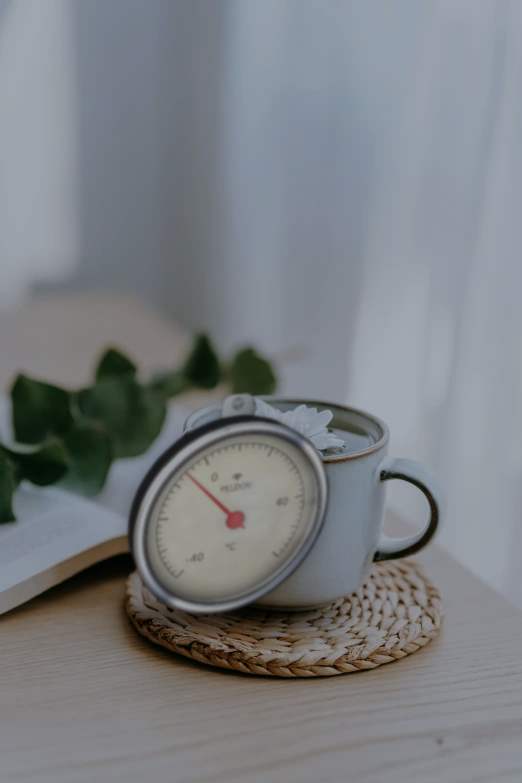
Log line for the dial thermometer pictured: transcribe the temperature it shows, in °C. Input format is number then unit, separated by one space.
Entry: -6 °C
